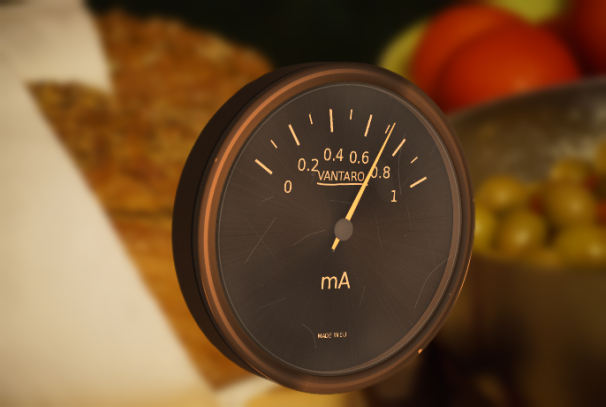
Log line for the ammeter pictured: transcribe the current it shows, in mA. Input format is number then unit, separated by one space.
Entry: 0.7 mA
